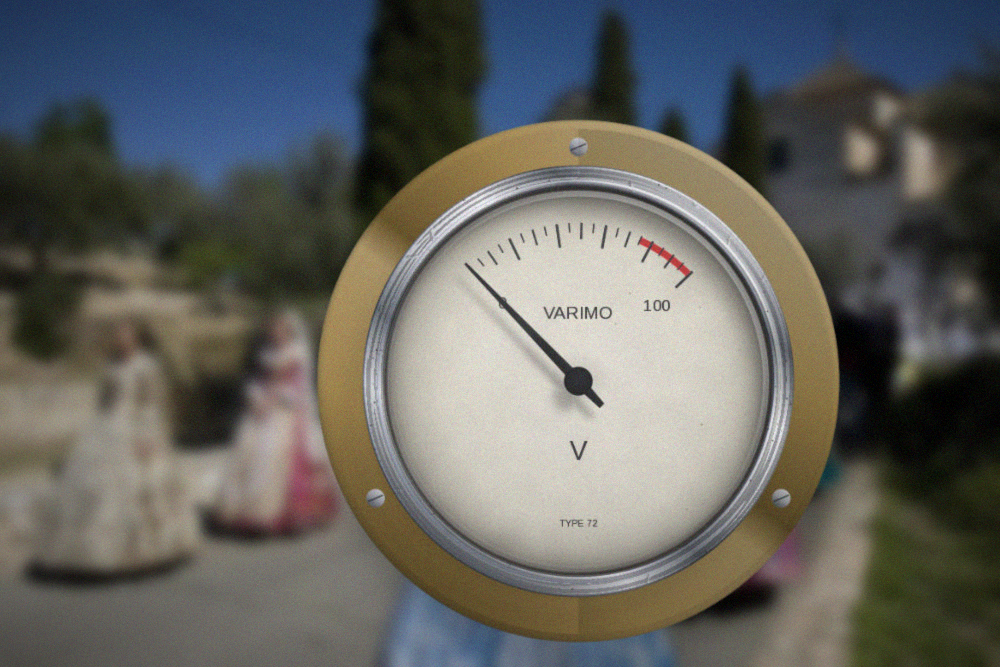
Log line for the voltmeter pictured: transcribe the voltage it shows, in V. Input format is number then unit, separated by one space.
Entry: 0 V
